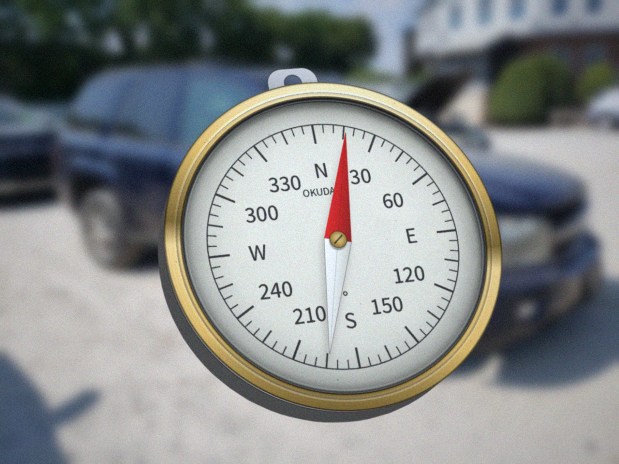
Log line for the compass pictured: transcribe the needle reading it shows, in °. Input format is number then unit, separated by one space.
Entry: 15 °
